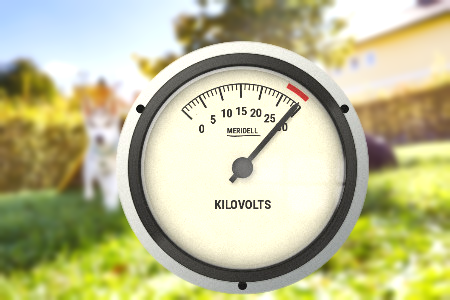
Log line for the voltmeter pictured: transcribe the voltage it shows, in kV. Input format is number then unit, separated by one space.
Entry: 29 kV
